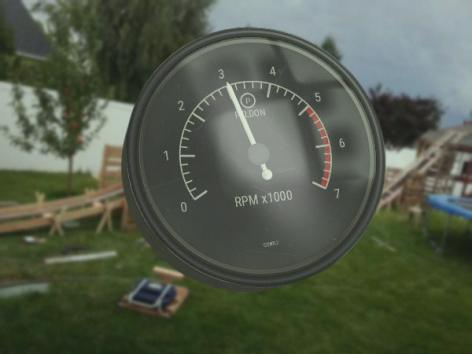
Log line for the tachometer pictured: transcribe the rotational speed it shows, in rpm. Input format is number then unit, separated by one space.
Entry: 3000 rpm
